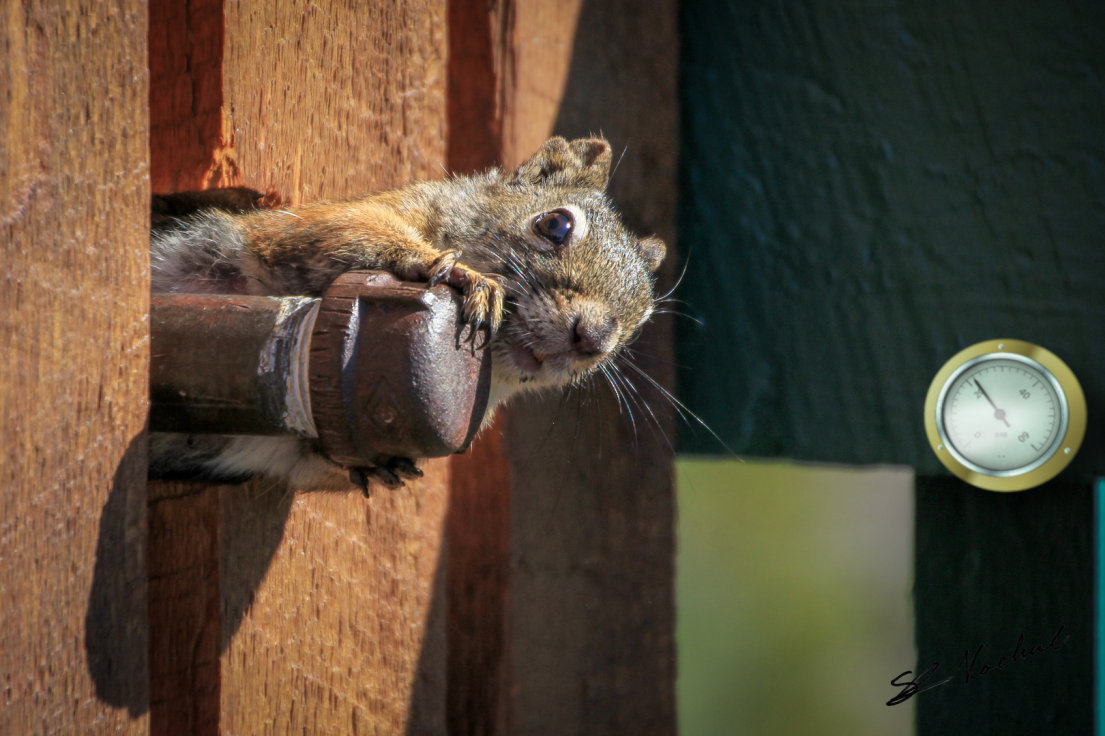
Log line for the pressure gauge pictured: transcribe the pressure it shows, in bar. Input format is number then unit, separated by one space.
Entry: 22 bar
